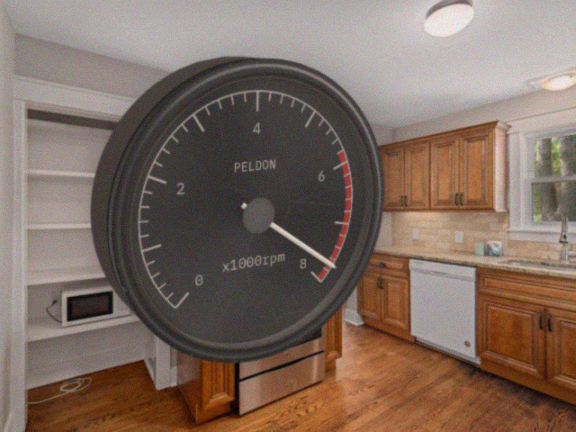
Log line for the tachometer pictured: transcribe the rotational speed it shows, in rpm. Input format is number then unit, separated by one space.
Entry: 7700 rpm
